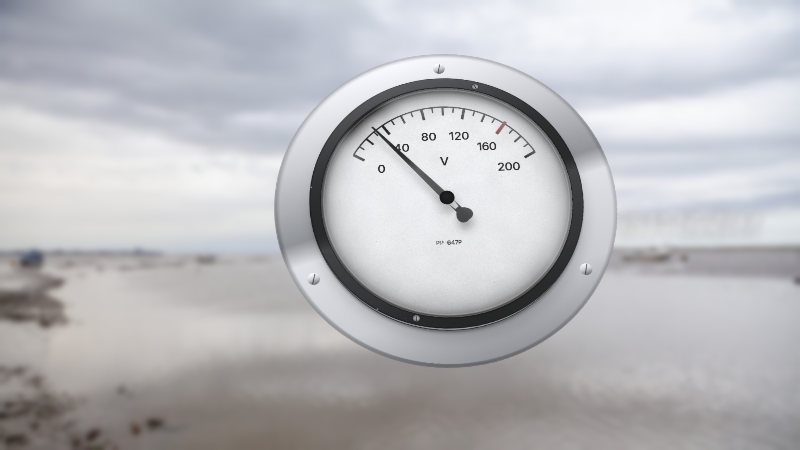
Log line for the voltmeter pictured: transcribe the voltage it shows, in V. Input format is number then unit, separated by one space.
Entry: 30 V
